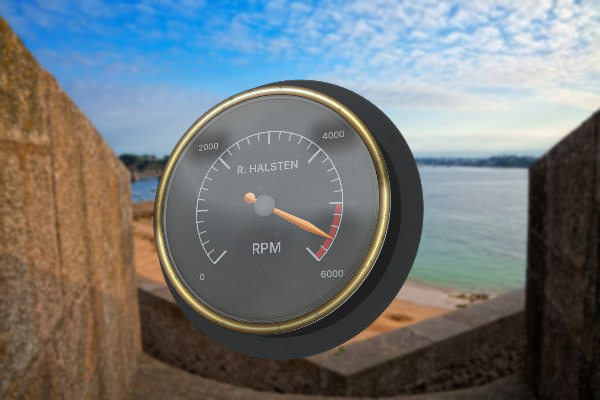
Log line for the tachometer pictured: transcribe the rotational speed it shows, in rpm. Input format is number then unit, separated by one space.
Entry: 5600 rpm
